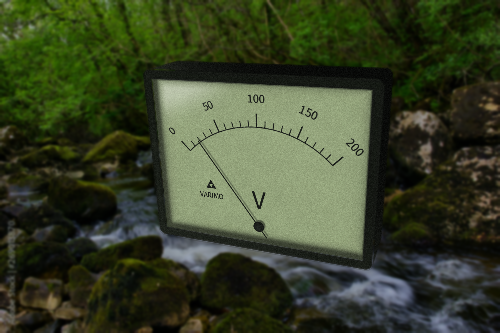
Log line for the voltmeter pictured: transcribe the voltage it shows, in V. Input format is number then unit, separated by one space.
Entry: 20 V
